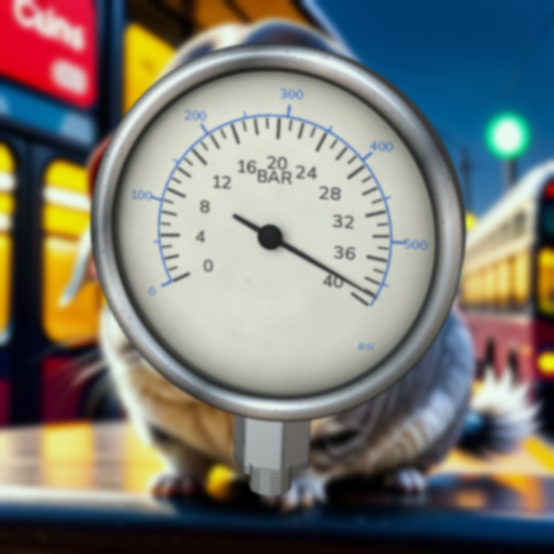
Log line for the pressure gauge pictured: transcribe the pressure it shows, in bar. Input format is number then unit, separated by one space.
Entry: 39 bar
